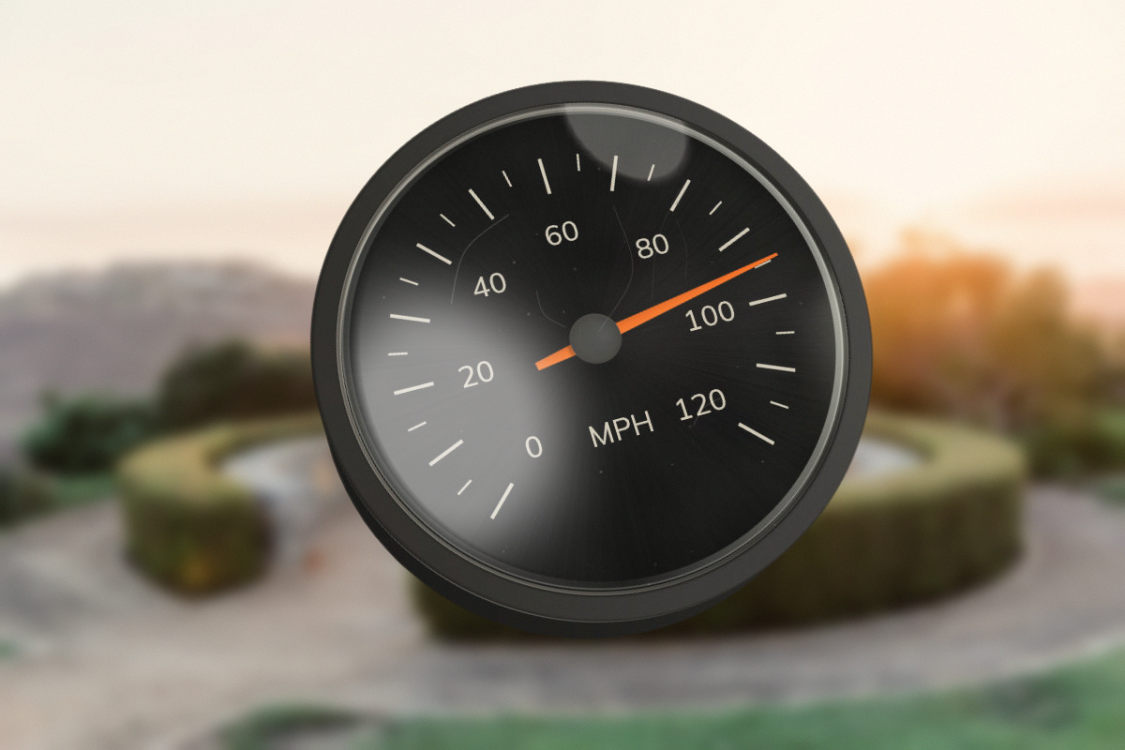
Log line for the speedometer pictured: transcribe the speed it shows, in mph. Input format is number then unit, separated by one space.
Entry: 95 mph
